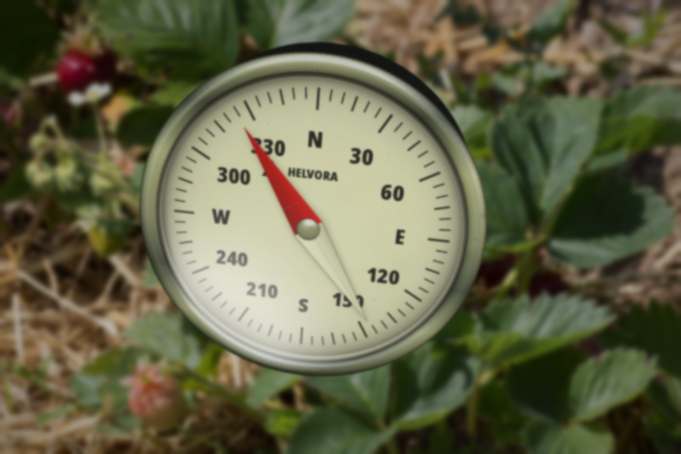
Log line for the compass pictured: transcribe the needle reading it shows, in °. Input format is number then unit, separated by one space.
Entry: 325 °
